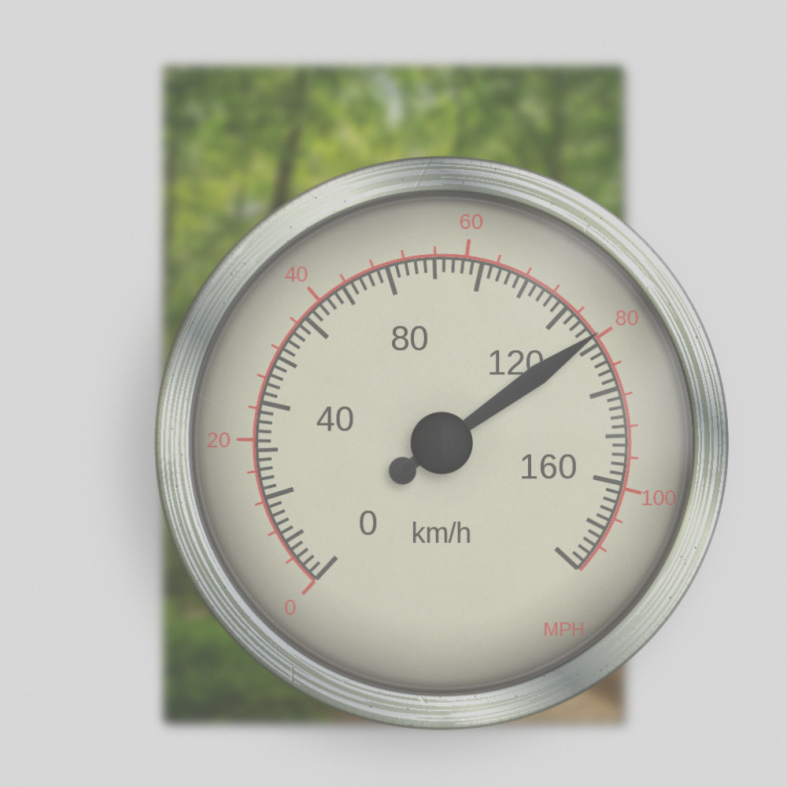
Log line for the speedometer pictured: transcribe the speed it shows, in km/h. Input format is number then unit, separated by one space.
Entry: 128 km/h
